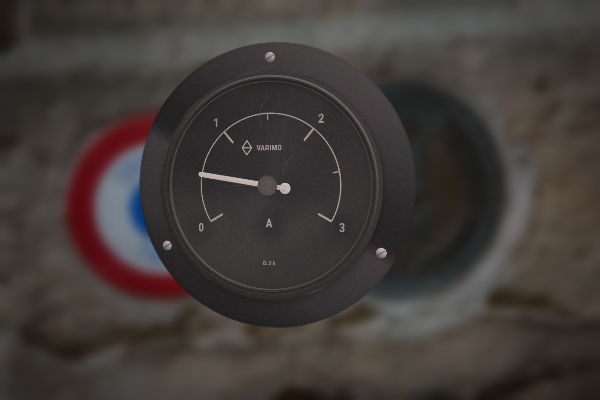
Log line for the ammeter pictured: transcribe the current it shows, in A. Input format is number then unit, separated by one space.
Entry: 0.5 A
